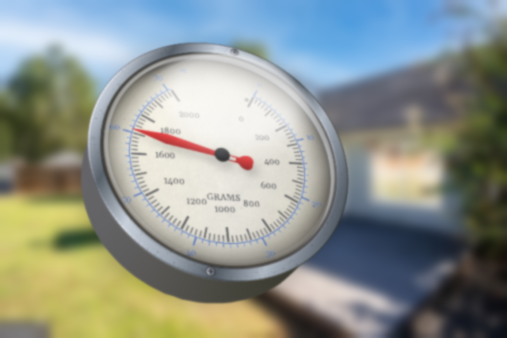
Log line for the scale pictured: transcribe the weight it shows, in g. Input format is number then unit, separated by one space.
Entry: 1700 g
